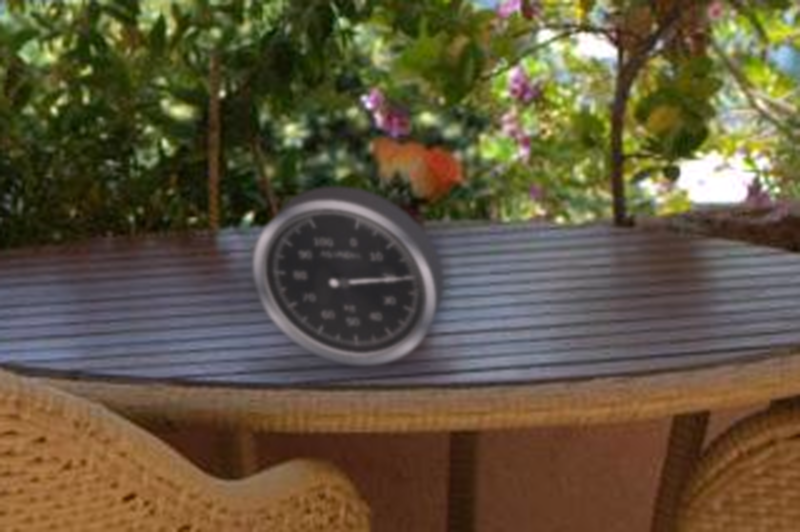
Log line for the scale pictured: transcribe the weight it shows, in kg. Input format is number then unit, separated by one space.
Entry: 20 kg
